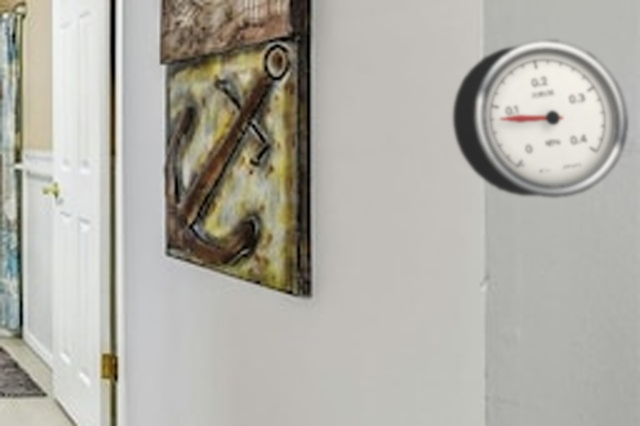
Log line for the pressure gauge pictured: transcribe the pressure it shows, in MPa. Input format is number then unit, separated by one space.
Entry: 0.08 MPa
